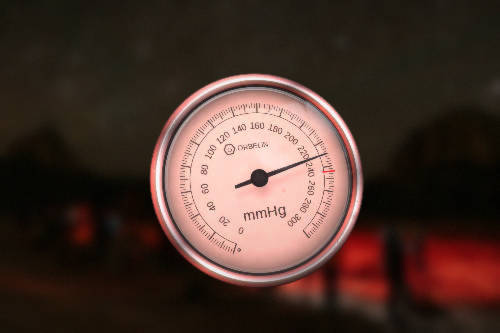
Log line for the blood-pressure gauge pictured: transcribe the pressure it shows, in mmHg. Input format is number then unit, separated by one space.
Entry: 230 mmHg
